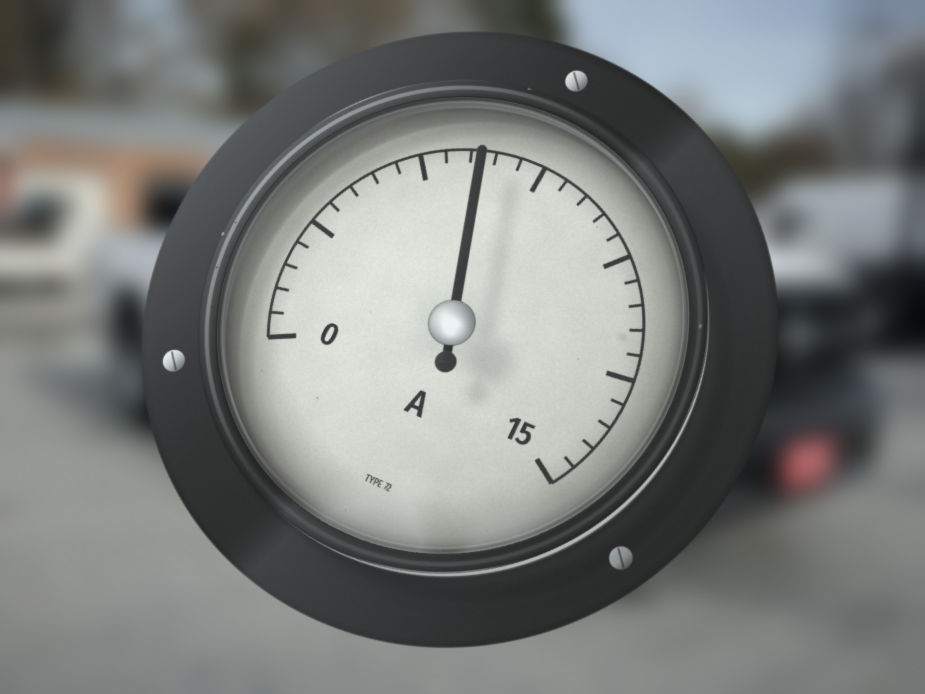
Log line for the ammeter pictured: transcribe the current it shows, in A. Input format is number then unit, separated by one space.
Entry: 6.25 A
